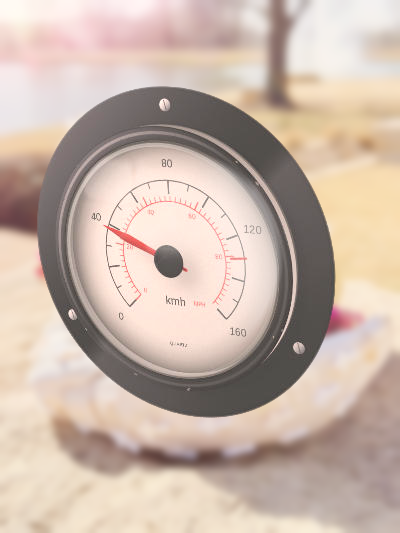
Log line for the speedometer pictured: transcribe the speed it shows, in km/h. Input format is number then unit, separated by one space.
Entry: 40 km/h
